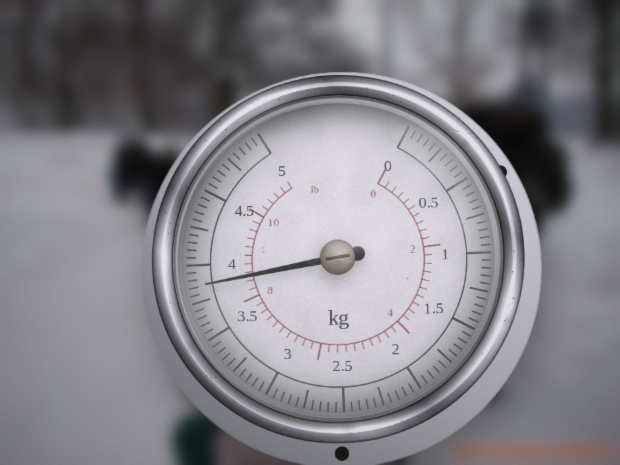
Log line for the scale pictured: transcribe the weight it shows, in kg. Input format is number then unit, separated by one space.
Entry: 3.85 kg
